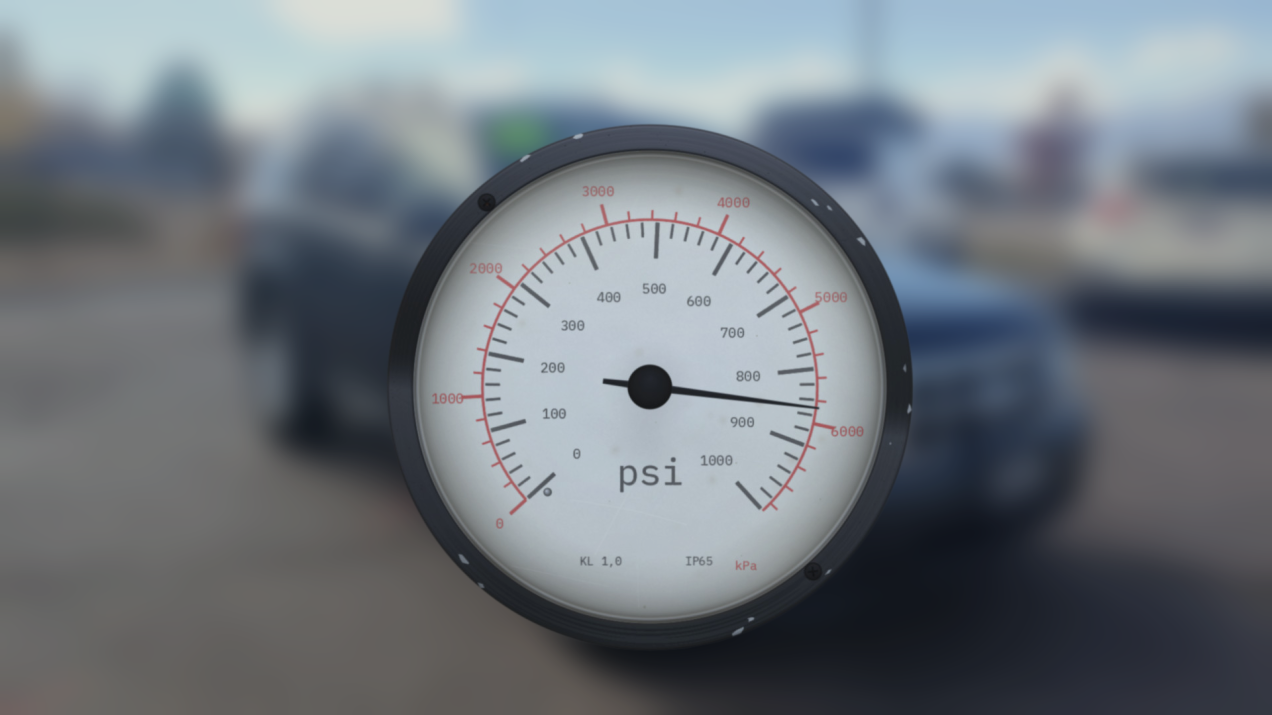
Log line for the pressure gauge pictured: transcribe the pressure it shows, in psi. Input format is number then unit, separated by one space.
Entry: 850 psi
